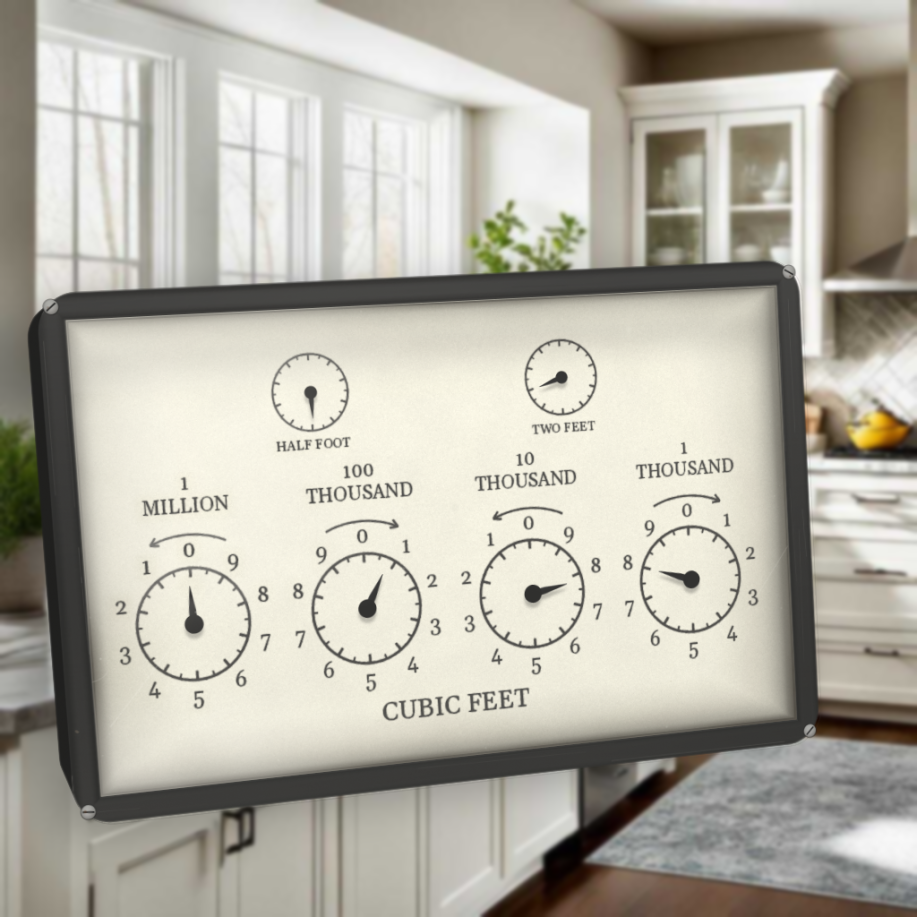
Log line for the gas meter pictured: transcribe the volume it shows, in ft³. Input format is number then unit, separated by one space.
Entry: 7800 ft³
